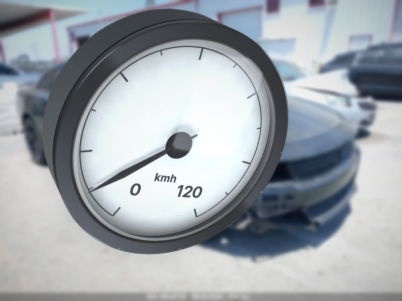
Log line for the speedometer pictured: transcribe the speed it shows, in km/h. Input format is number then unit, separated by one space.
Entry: 10 km/h
